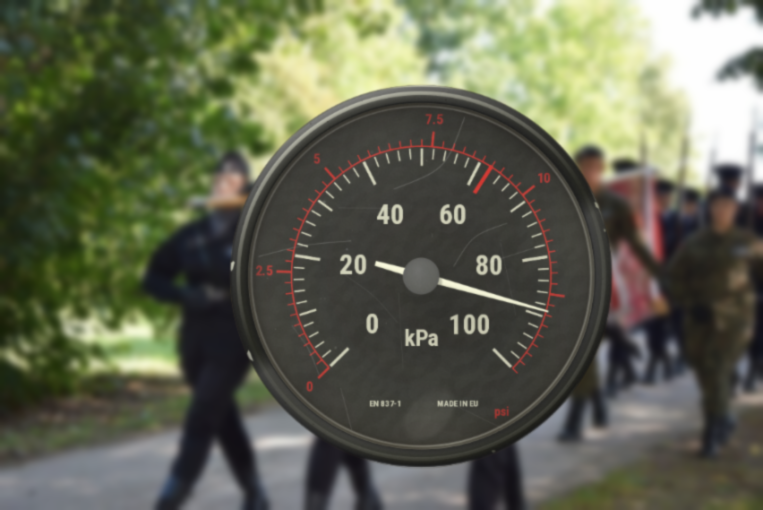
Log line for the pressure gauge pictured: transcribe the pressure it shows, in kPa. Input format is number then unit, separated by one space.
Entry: 89 kPa
